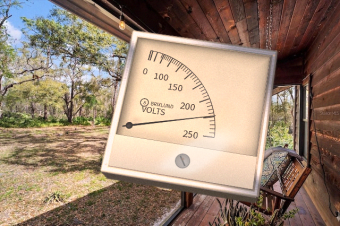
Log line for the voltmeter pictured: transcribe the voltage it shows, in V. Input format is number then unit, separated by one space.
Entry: 225 V
